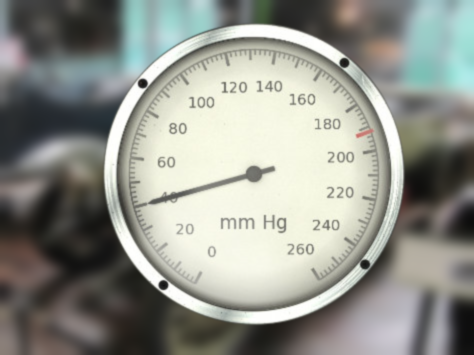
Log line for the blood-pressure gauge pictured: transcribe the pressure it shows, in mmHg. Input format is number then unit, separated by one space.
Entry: 40 mmHg
